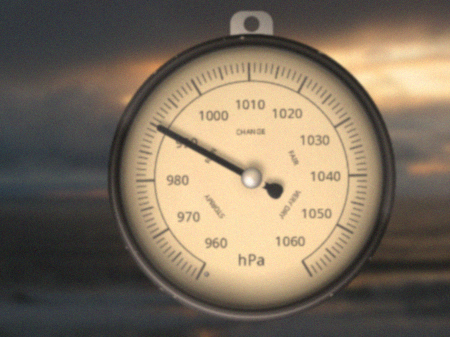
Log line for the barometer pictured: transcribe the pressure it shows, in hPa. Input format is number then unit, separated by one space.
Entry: 990 hPa
